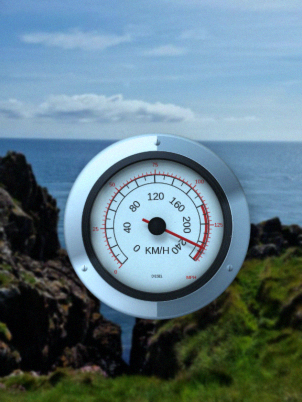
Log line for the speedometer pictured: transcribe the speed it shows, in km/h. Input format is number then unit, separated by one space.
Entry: 225 km/h
